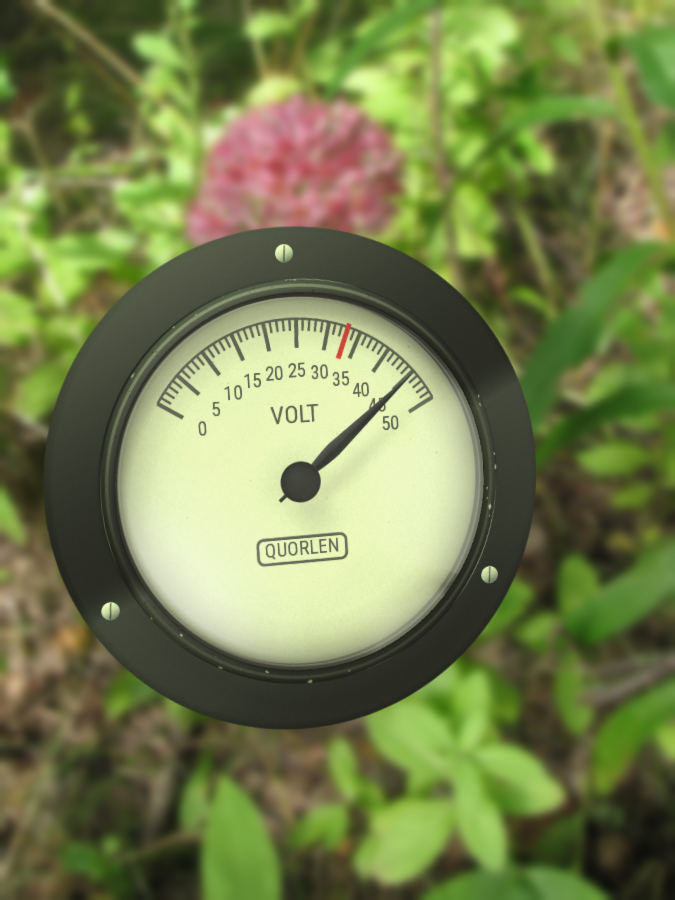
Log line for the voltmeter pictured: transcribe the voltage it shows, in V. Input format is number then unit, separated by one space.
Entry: 45 V
